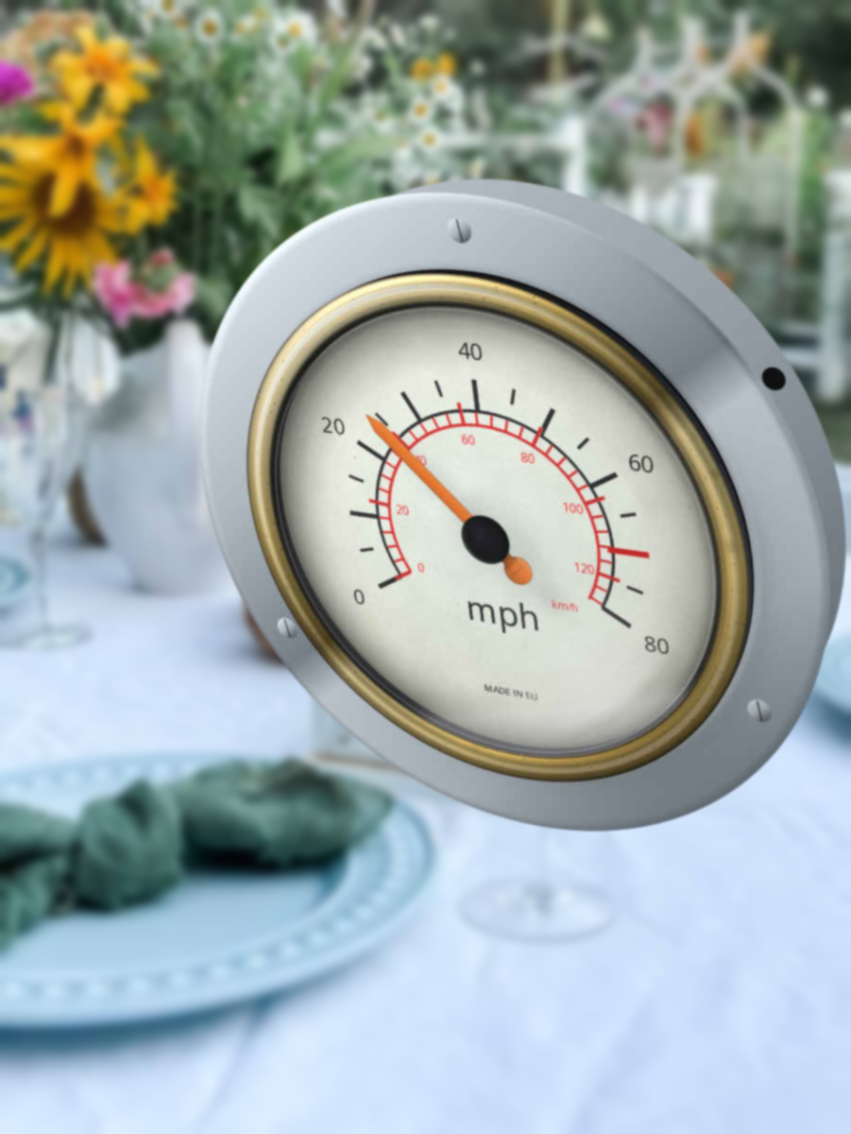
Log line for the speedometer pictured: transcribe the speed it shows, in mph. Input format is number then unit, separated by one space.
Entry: 25 mph
